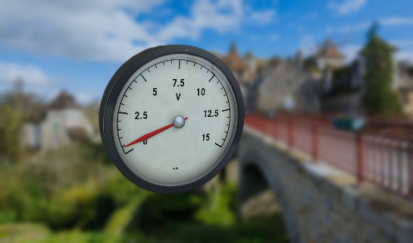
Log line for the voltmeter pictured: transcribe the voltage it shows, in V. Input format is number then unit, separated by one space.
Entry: 0.5 V
